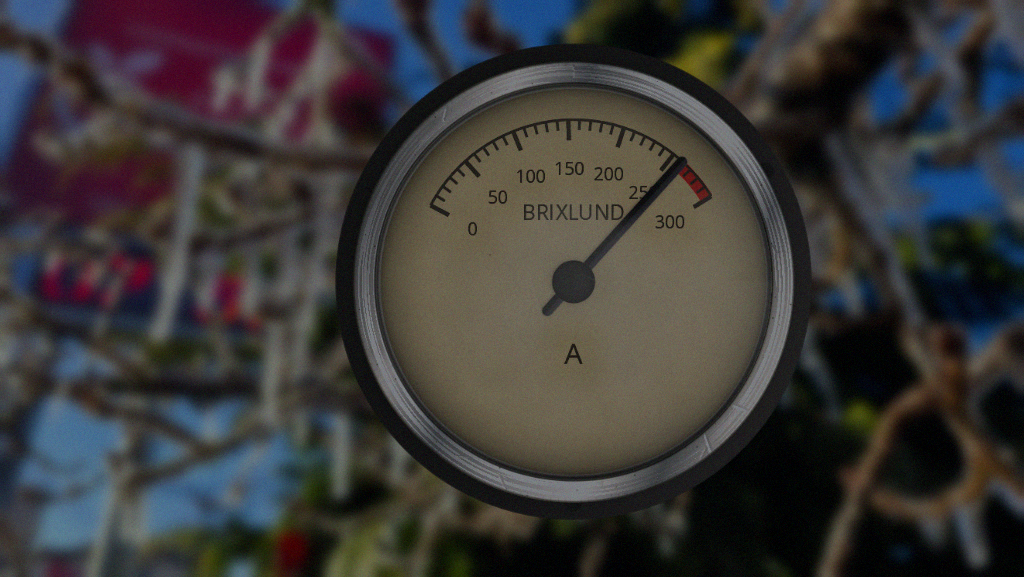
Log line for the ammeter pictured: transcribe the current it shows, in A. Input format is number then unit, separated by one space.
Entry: 260 A
